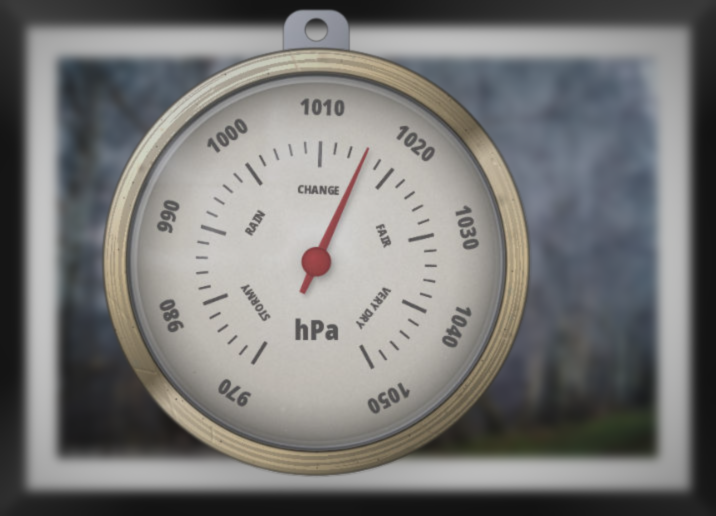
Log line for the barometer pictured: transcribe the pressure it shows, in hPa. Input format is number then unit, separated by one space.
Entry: 1016 hPa
